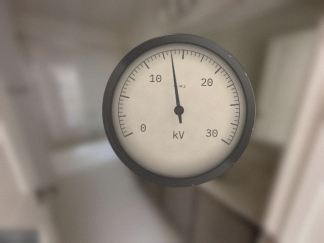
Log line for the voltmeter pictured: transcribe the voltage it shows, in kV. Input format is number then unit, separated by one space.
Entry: 13.5 kV
